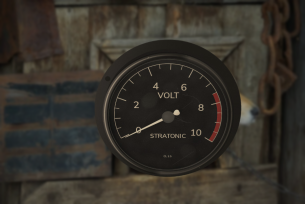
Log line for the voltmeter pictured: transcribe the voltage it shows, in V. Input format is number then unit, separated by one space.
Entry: 0 V
